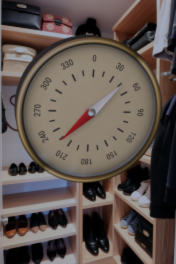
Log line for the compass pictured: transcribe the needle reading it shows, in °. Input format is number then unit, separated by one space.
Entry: 225 °
